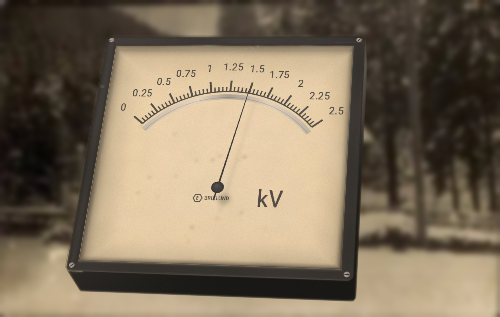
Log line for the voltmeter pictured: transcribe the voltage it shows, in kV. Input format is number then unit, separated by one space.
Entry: 1.5 kV
